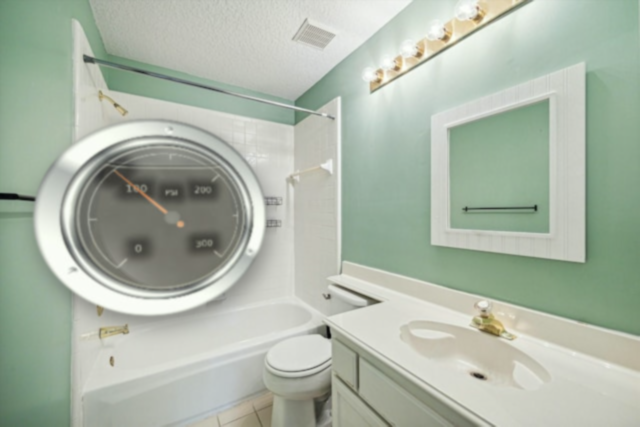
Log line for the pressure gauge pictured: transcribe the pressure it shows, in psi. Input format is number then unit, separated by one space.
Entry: 100 psi
